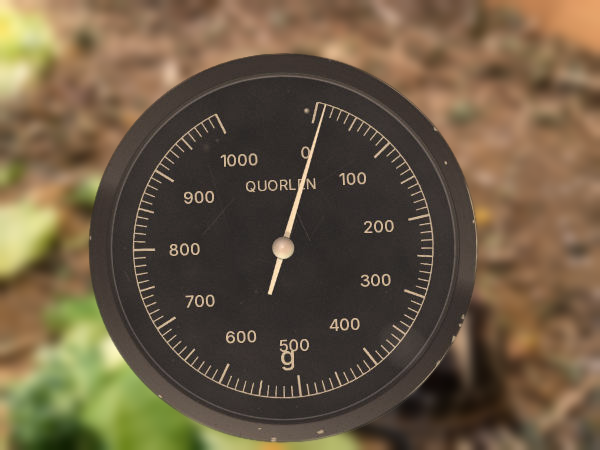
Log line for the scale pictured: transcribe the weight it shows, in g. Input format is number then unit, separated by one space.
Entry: 10 g
